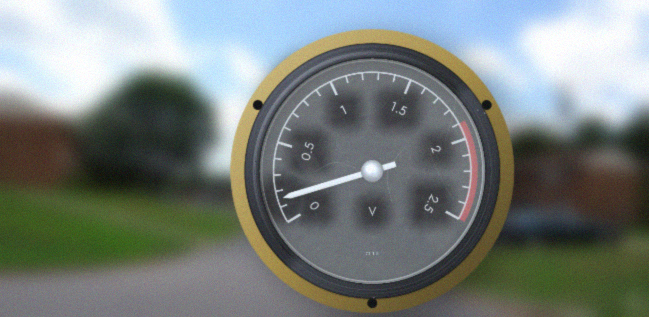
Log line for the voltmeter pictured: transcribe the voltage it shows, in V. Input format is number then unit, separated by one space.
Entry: 0.15 V
